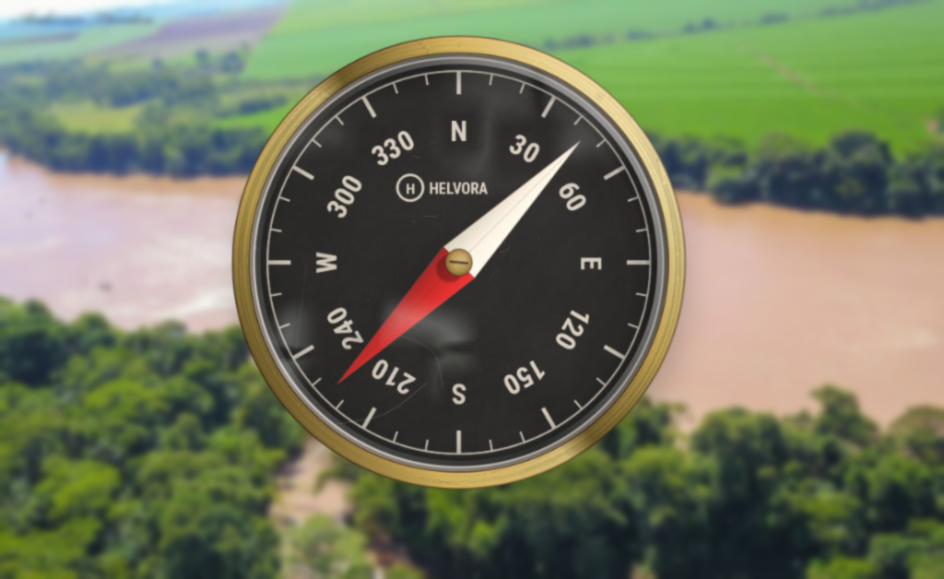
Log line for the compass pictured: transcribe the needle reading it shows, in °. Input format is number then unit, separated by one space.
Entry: 225 °
